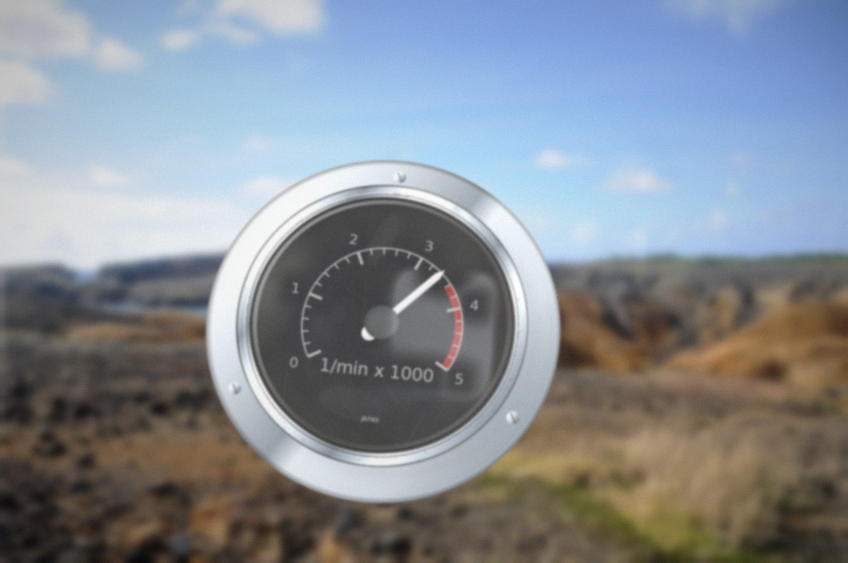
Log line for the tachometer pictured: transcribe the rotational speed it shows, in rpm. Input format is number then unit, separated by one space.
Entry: 3400 rpm
